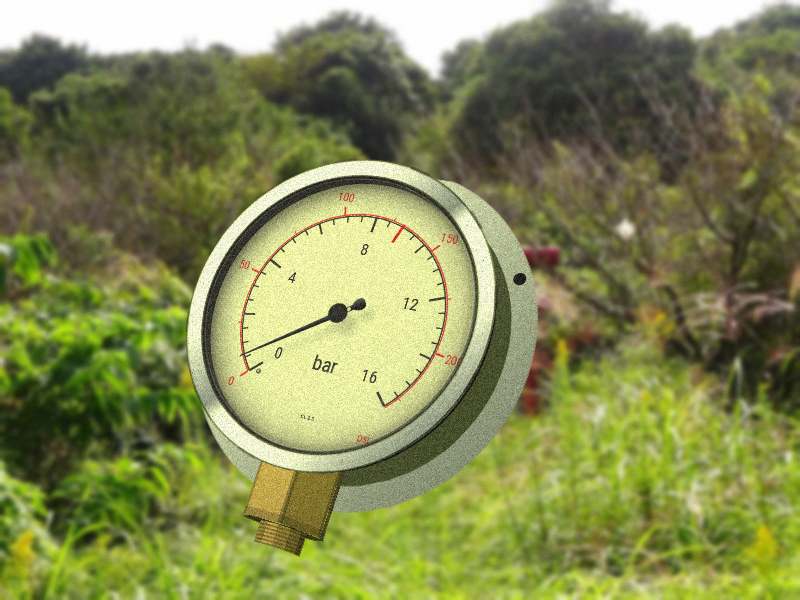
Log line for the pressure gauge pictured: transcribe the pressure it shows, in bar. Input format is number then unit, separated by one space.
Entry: 0.5 bar
